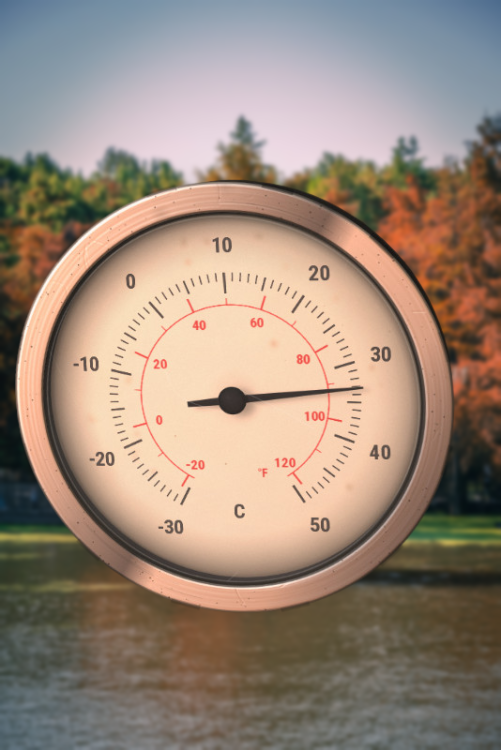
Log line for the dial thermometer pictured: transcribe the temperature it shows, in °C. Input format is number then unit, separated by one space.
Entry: 33 °C
